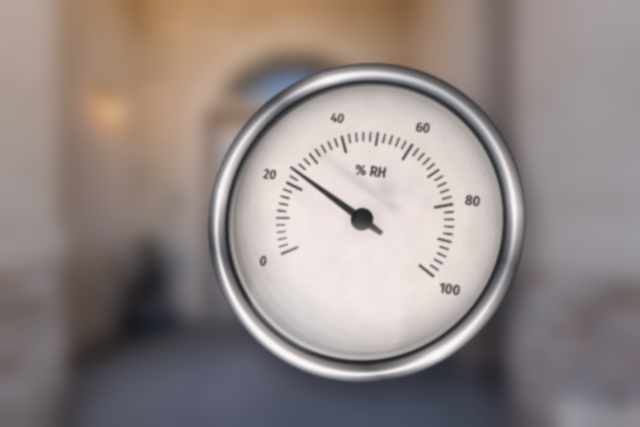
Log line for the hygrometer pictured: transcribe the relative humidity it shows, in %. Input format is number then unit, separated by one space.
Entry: 24 %
